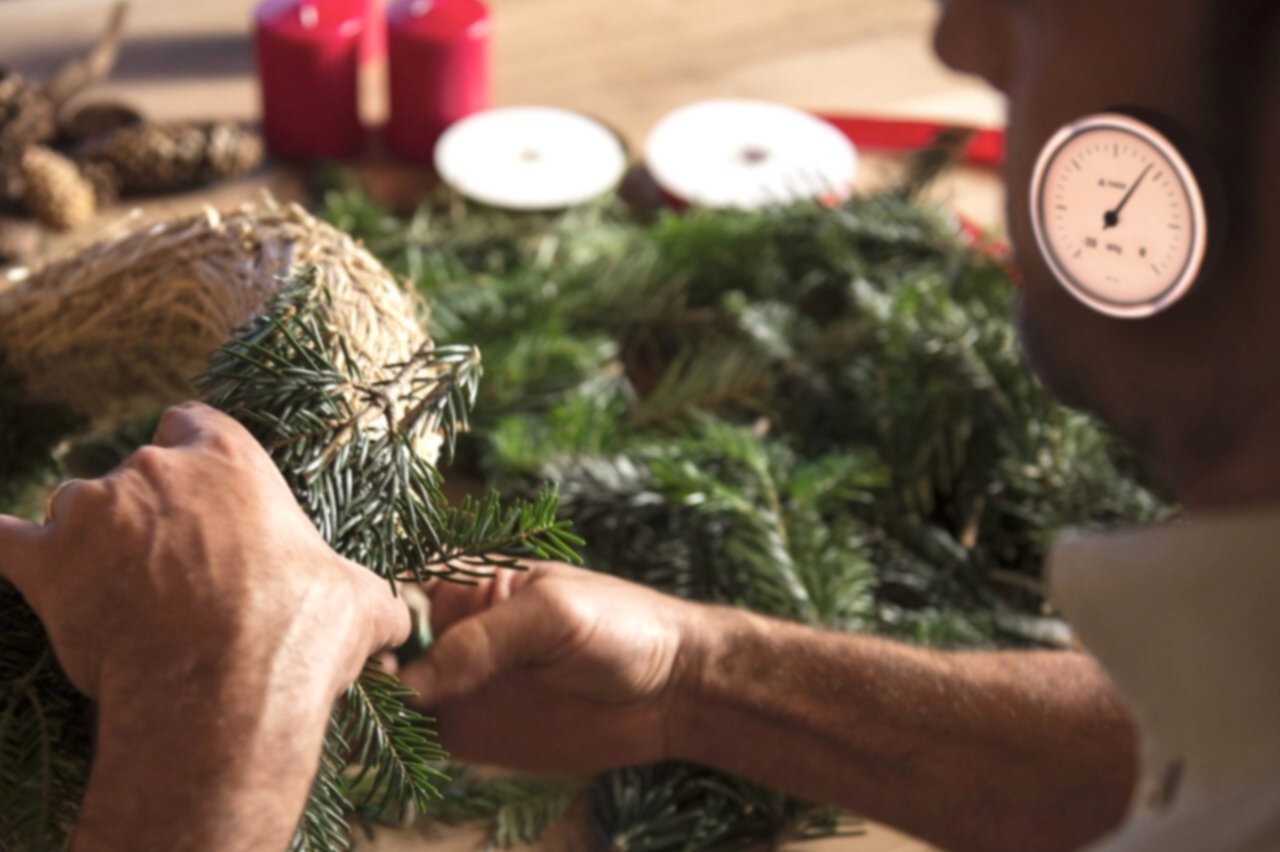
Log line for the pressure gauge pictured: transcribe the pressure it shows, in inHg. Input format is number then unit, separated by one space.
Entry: -11 inHg
